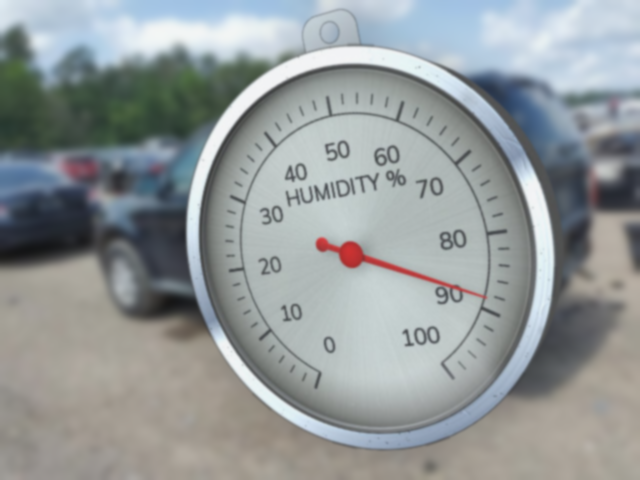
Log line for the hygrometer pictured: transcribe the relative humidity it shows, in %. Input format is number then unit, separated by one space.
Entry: 88 %
